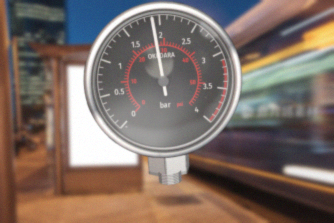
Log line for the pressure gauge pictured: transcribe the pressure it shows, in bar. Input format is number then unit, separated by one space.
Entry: 1.9 bar
